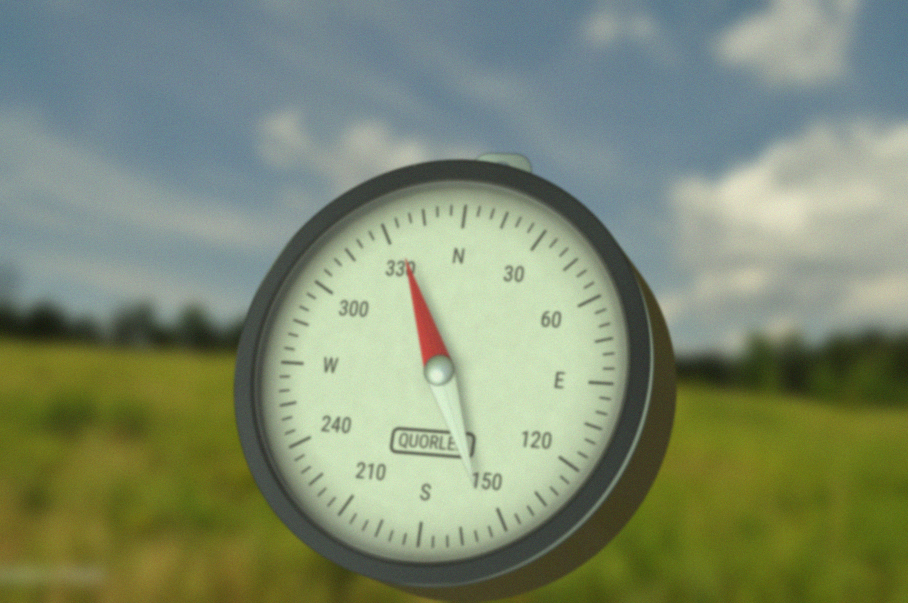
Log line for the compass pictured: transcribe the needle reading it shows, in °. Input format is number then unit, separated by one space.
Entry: 335 °
